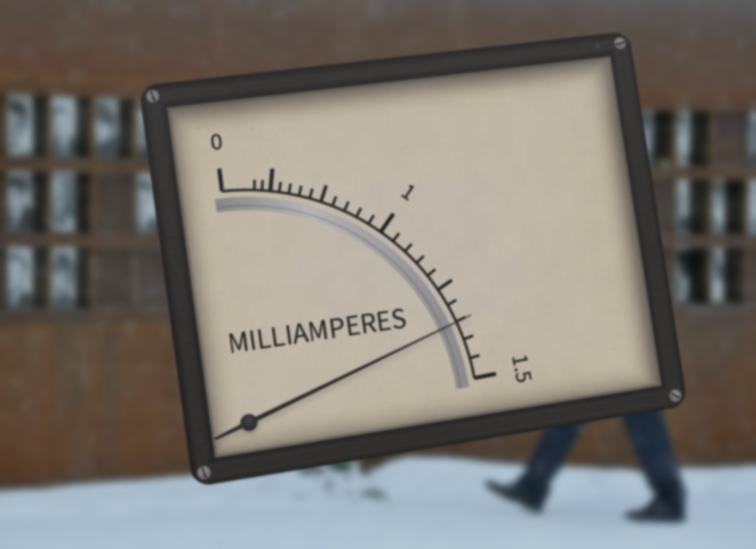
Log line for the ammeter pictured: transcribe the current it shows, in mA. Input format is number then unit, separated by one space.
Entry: 1.35 mA
